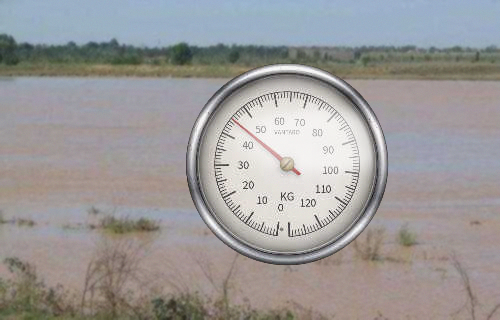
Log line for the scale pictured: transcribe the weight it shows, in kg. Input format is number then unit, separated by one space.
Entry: 45 kg
